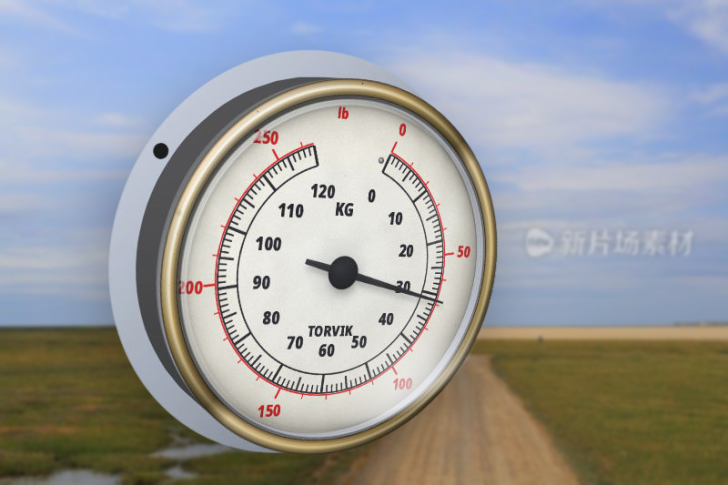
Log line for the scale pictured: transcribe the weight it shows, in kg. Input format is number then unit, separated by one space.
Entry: 31 kg
